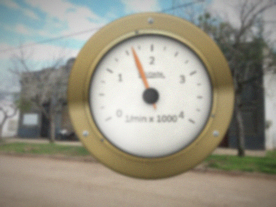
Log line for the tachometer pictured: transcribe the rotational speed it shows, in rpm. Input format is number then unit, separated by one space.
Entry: 1625 rpm
